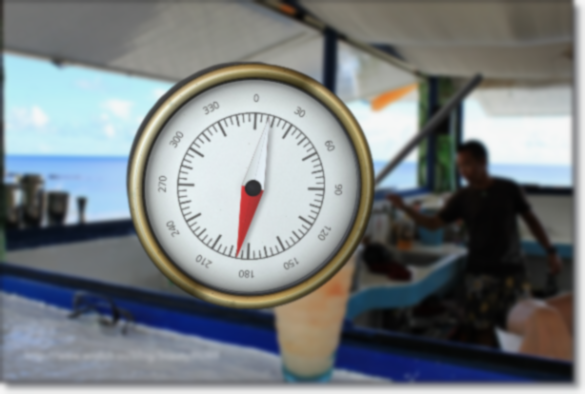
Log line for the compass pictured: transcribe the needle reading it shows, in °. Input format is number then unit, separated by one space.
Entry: 190 °
